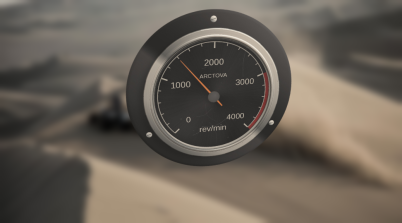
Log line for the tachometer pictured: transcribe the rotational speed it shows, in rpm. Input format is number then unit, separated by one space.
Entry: 1400 rpm
